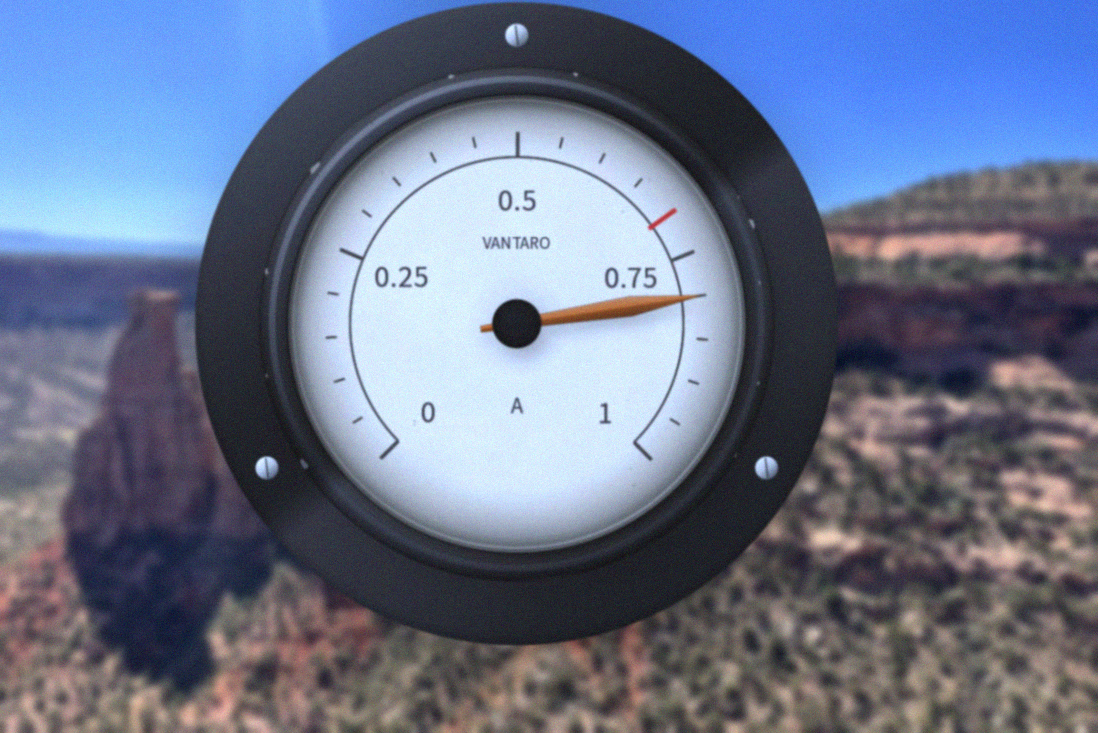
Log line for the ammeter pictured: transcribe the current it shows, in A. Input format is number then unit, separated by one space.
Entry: 0.8 A
